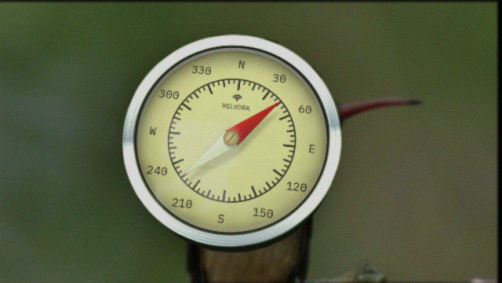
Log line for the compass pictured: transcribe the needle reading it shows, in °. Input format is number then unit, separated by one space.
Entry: 45 °
